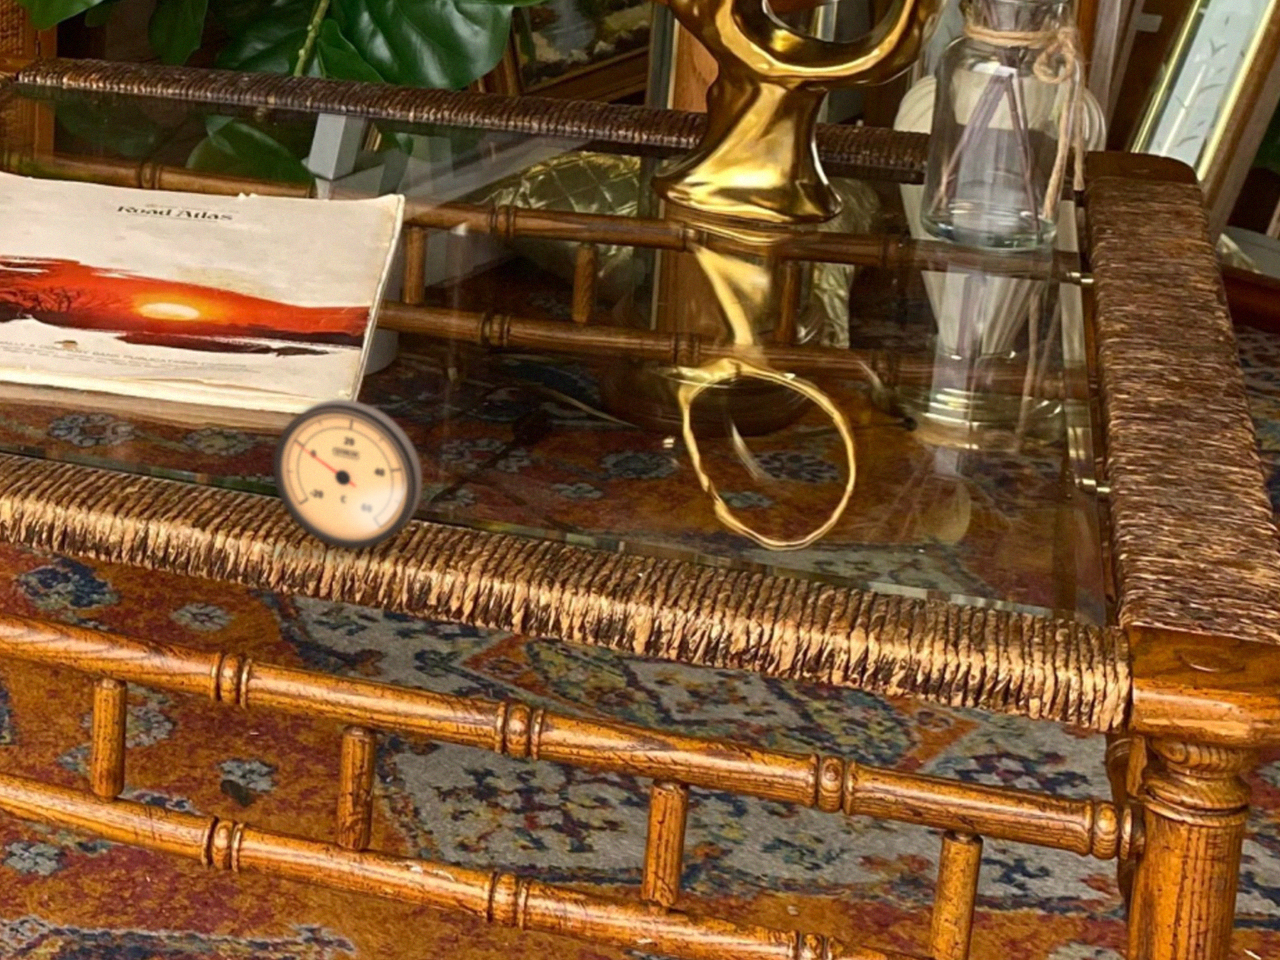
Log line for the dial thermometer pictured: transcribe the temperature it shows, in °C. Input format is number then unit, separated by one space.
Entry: 0 °C
